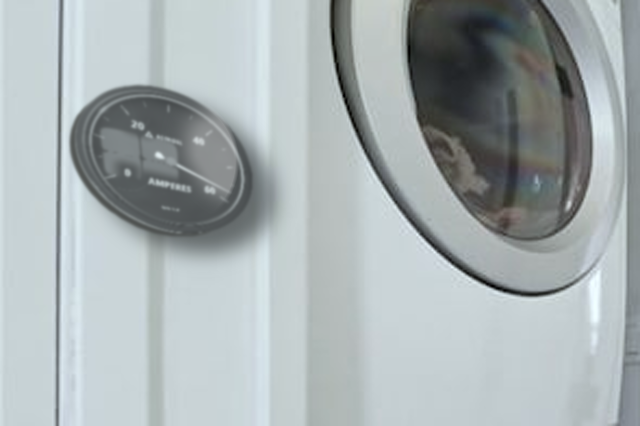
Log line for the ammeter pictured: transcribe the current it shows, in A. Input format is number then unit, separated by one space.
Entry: 57.5 A
